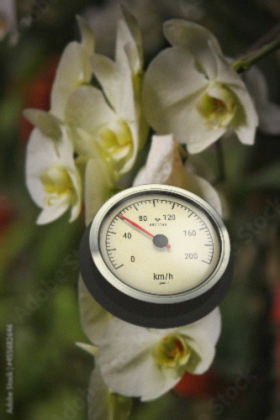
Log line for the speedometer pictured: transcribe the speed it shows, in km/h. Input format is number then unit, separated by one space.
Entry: 60 km/h
